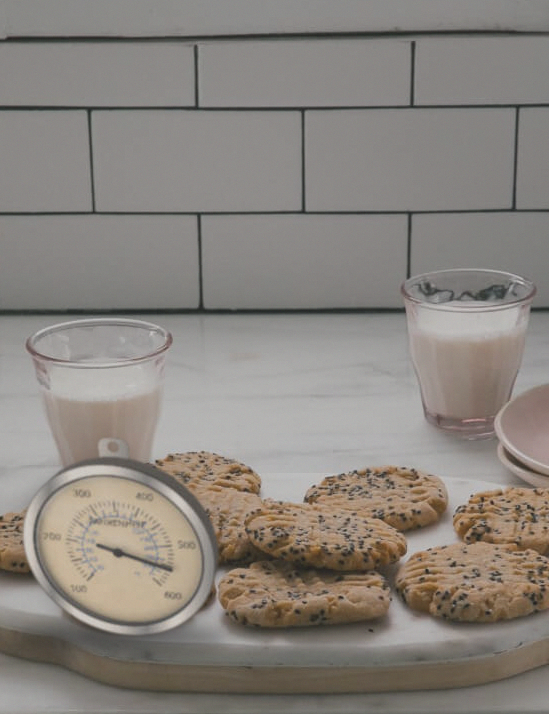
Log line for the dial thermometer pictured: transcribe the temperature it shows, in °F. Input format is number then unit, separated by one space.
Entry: 550 °F
